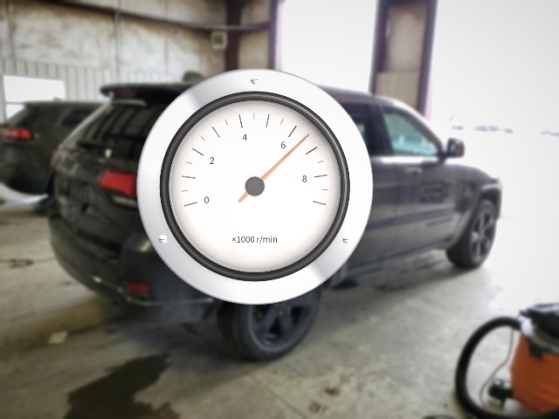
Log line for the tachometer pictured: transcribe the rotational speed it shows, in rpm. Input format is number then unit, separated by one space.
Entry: 6500 rpm
